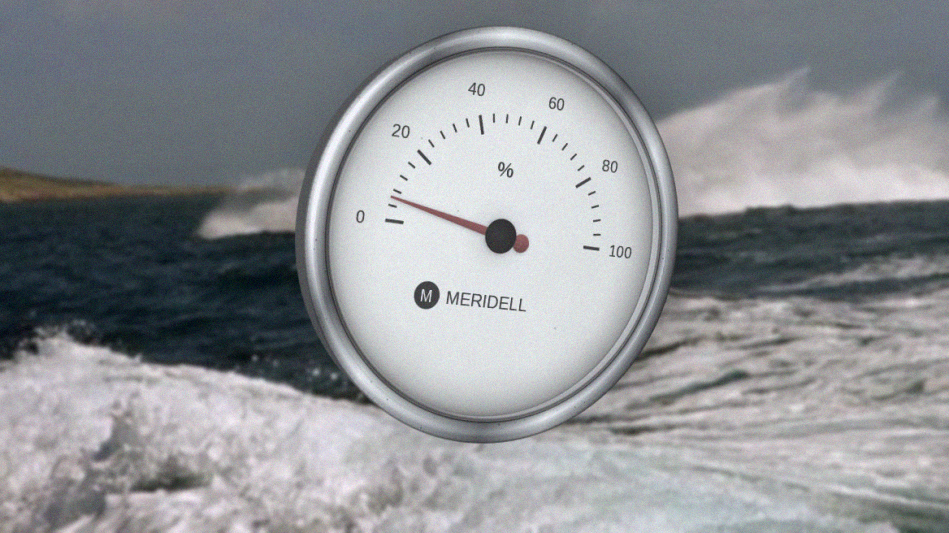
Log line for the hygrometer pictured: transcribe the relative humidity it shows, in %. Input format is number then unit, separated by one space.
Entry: 6 %
